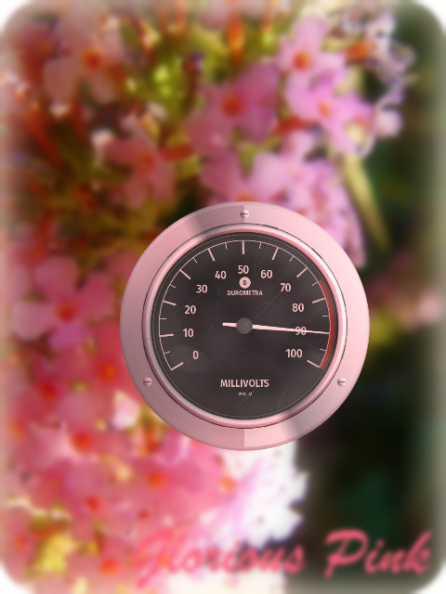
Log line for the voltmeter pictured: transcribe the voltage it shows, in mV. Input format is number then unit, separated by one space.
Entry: 90 mV
